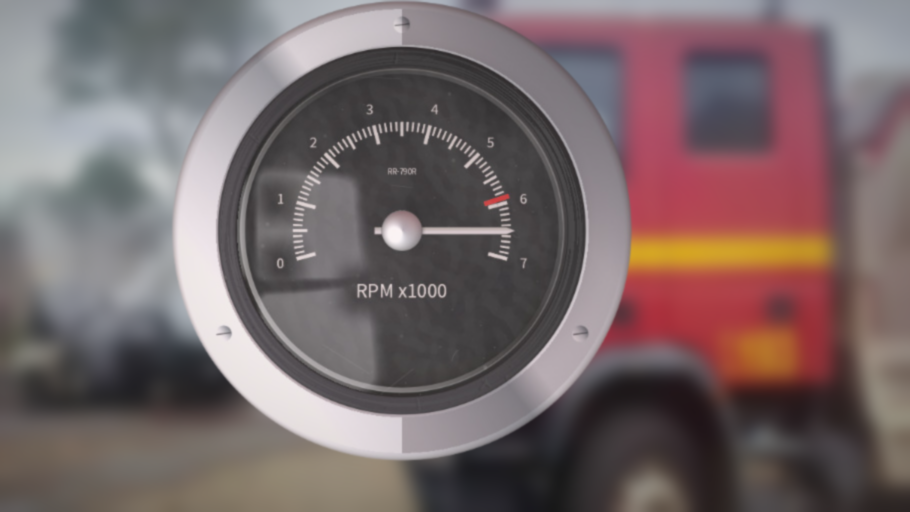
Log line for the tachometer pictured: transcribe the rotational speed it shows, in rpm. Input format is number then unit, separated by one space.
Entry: 6500 rpm
